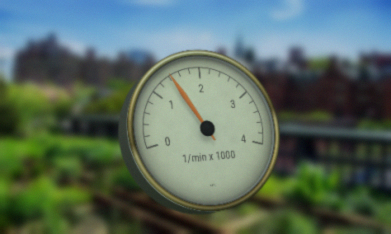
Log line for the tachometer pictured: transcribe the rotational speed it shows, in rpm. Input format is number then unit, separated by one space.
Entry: 1400 rpm
